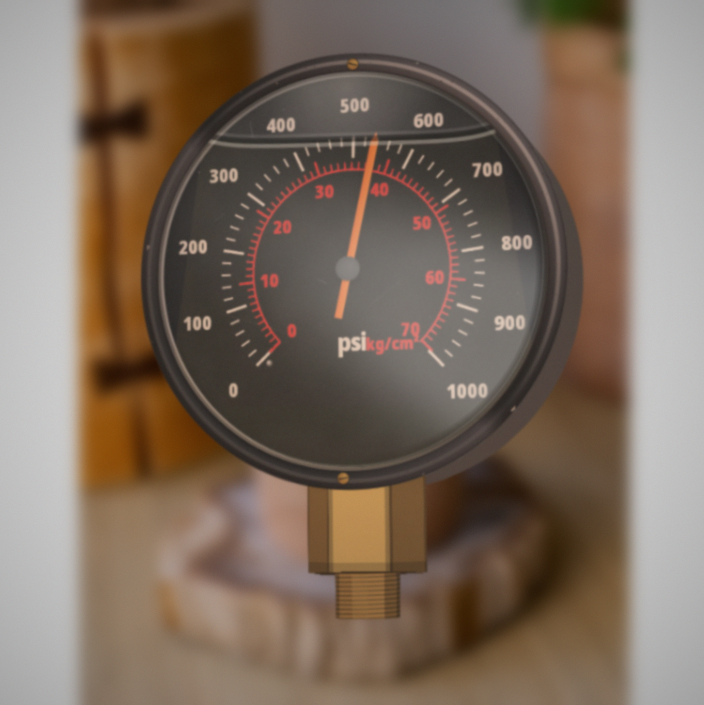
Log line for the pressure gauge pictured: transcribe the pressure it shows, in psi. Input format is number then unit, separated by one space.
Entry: 540 psi
